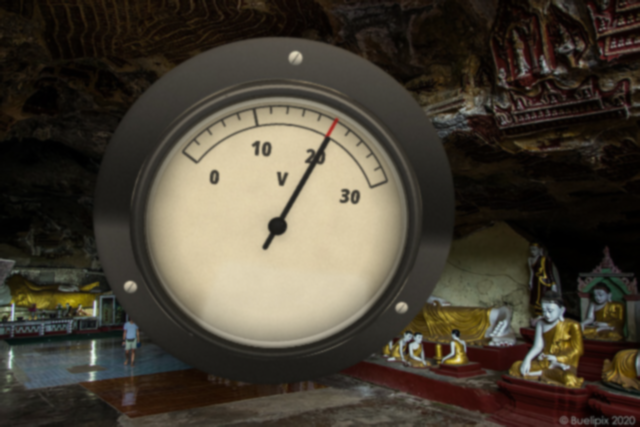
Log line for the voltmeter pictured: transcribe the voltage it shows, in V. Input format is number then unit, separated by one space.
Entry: 20 V
